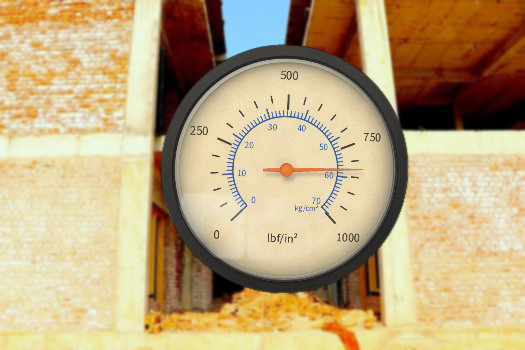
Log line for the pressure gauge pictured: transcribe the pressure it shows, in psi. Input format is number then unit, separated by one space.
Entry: 825 psi
